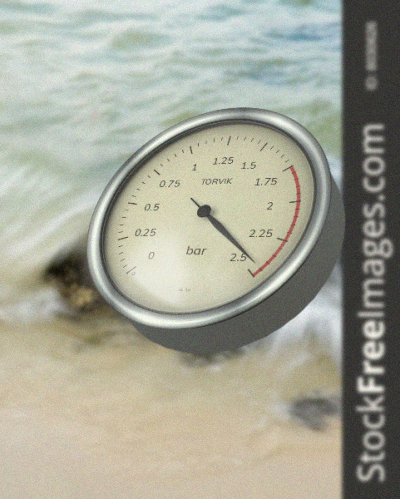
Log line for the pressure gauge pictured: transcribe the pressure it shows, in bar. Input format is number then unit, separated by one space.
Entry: 2.45 bar
